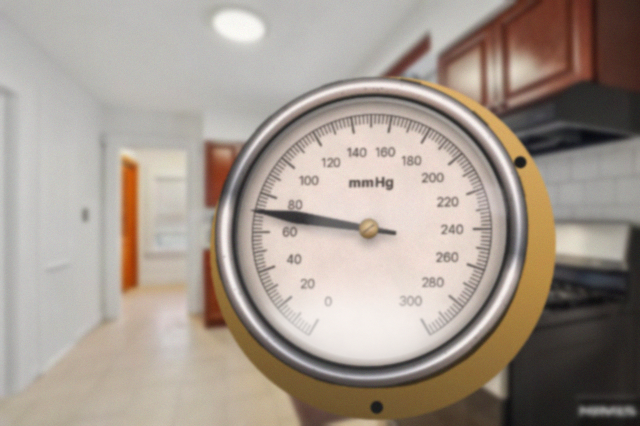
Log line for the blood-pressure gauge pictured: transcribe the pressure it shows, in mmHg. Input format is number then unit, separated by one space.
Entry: 70 mmHg
